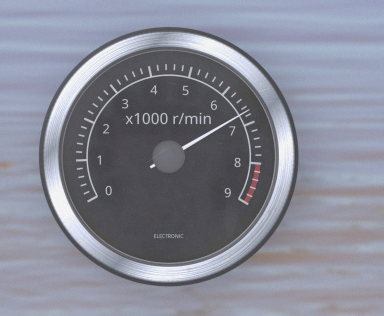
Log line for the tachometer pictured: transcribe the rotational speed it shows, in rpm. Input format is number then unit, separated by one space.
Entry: 6700 rpm
